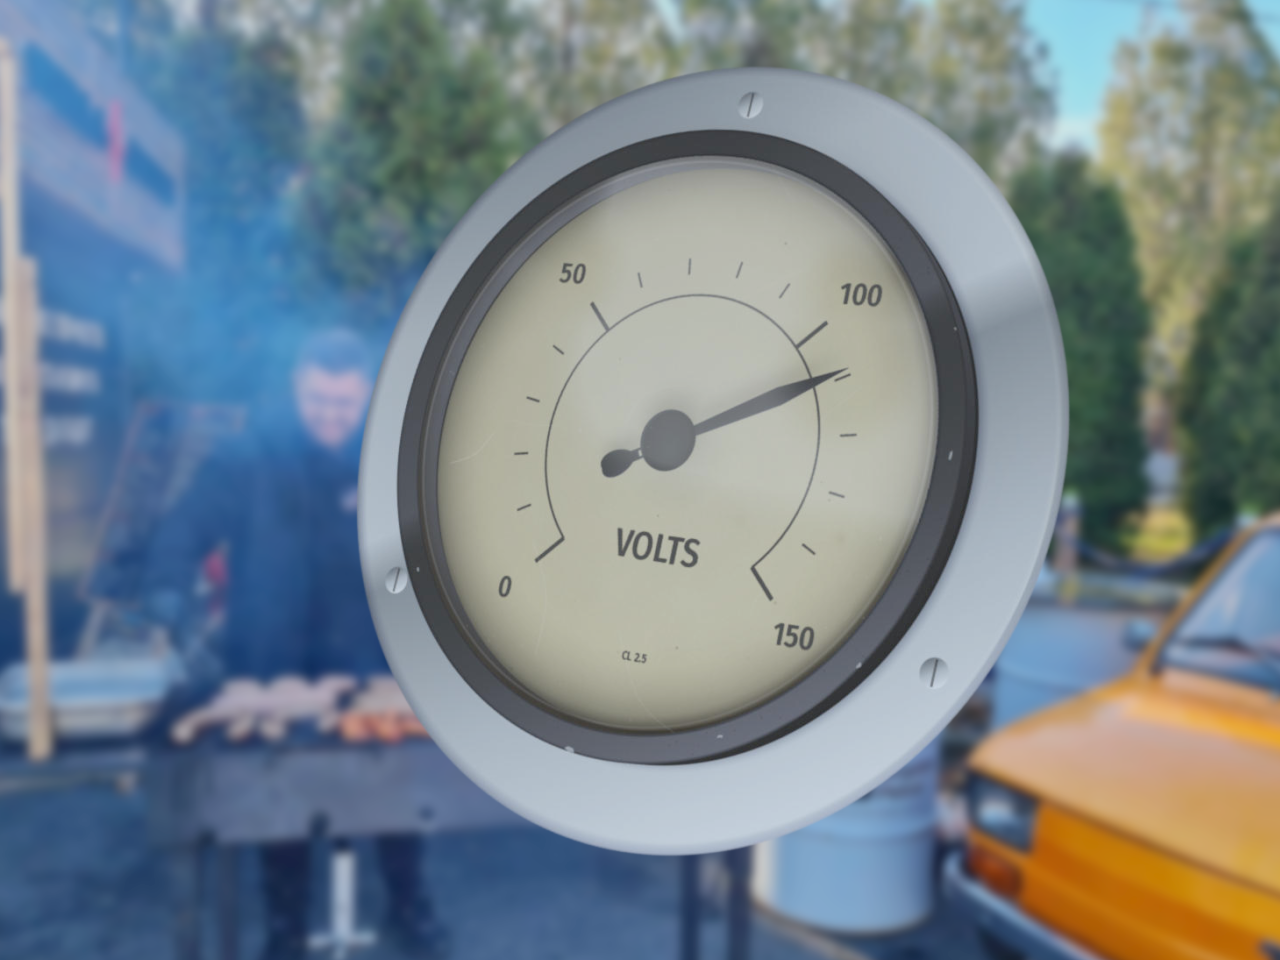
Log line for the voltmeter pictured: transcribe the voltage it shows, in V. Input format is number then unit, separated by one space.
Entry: 110 V
